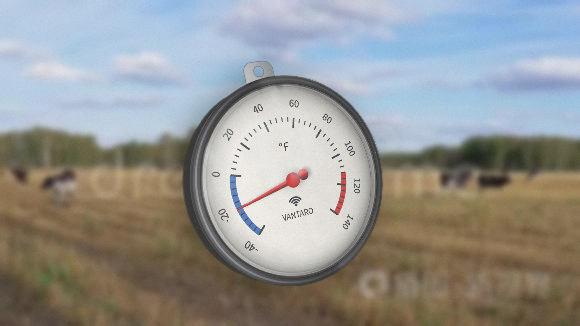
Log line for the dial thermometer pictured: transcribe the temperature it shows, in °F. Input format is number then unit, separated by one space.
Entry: -20 °F
